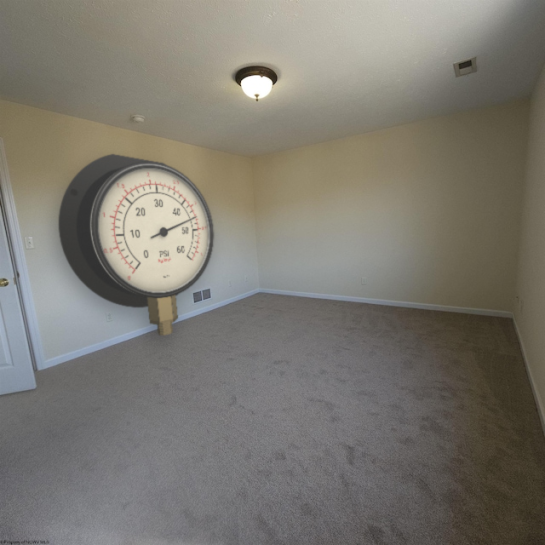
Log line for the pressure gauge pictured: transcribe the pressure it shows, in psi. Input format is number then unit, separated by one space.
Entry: 46 psi
